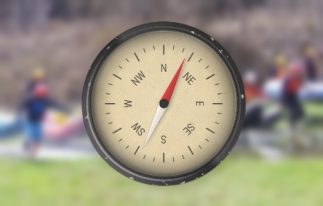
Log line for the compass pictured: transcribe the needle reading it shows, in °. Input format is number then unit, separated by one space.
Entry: 25 °
